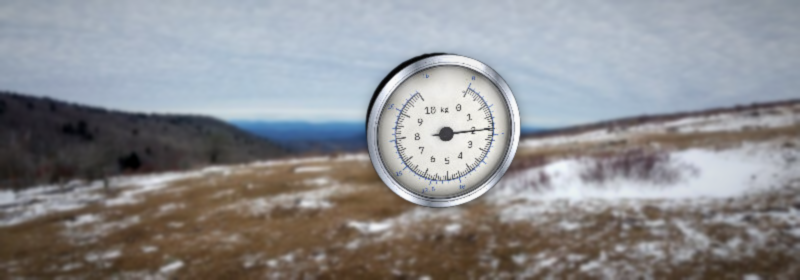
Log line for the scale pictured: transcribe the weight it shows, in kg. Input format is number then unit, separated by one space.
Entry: 2 kg
